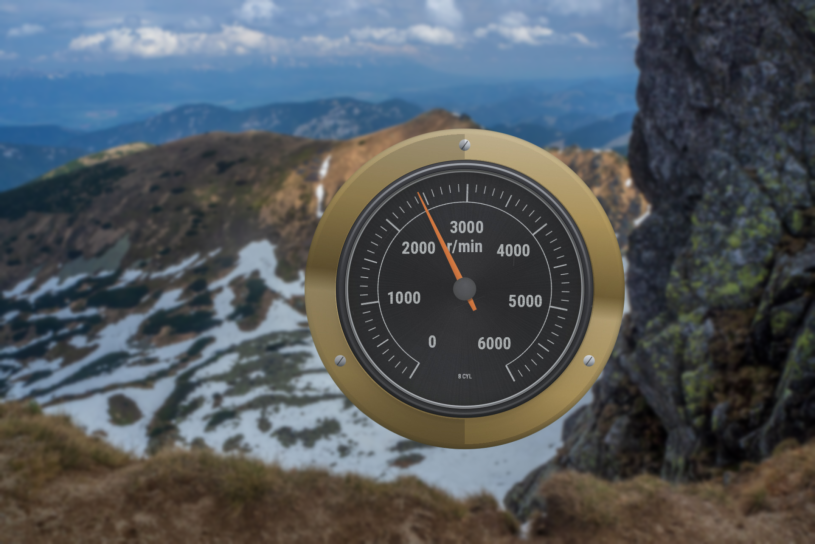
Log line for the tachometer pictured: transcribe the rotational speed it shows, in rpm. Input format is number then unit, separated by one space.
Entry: 2450 rpm
